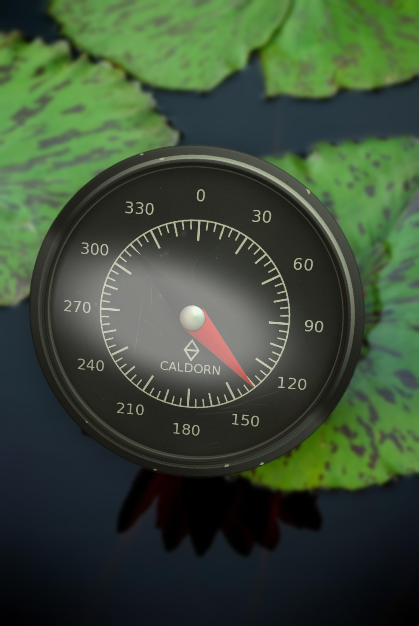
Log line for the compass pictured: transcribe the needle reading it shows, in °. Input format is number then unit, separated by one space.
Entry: 135 °
